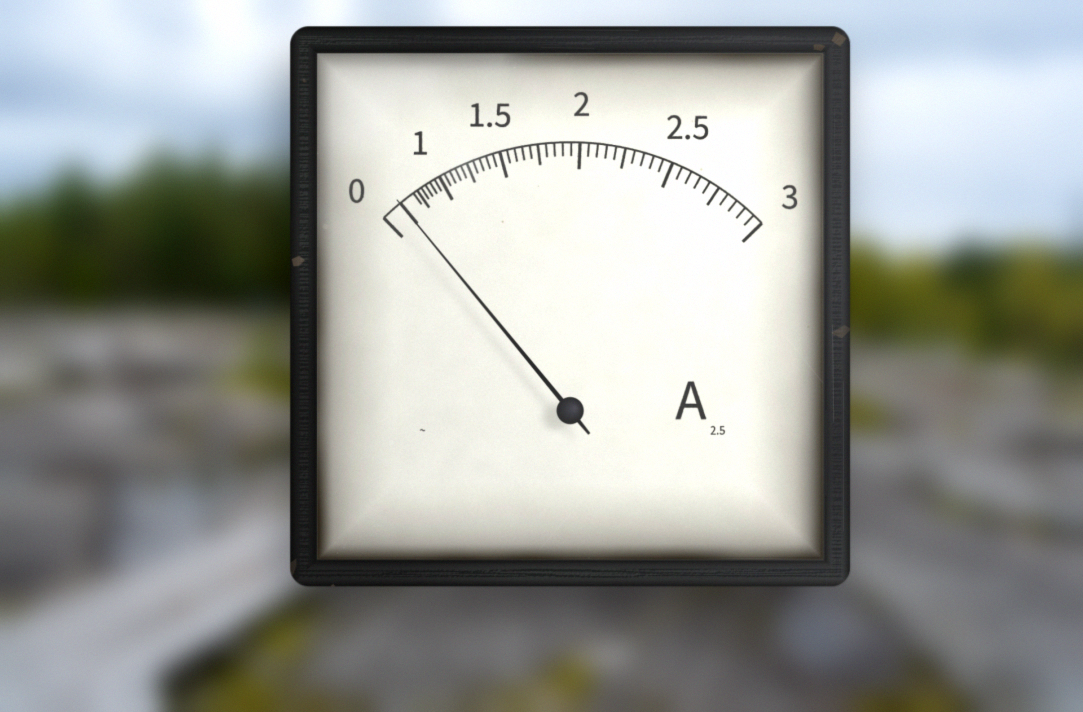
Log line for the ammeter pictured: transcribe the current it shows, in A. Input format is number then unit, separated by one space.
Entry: 0.5 A
